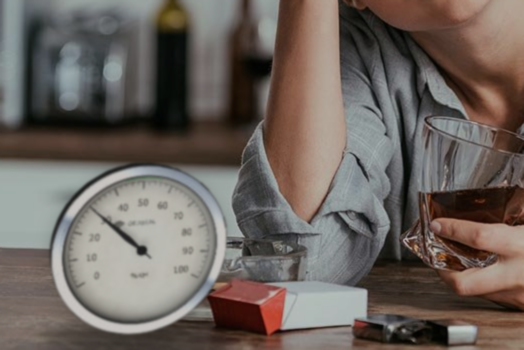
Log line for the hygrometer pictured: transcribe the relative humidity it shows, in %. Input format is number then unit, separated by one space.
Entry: 30 %
